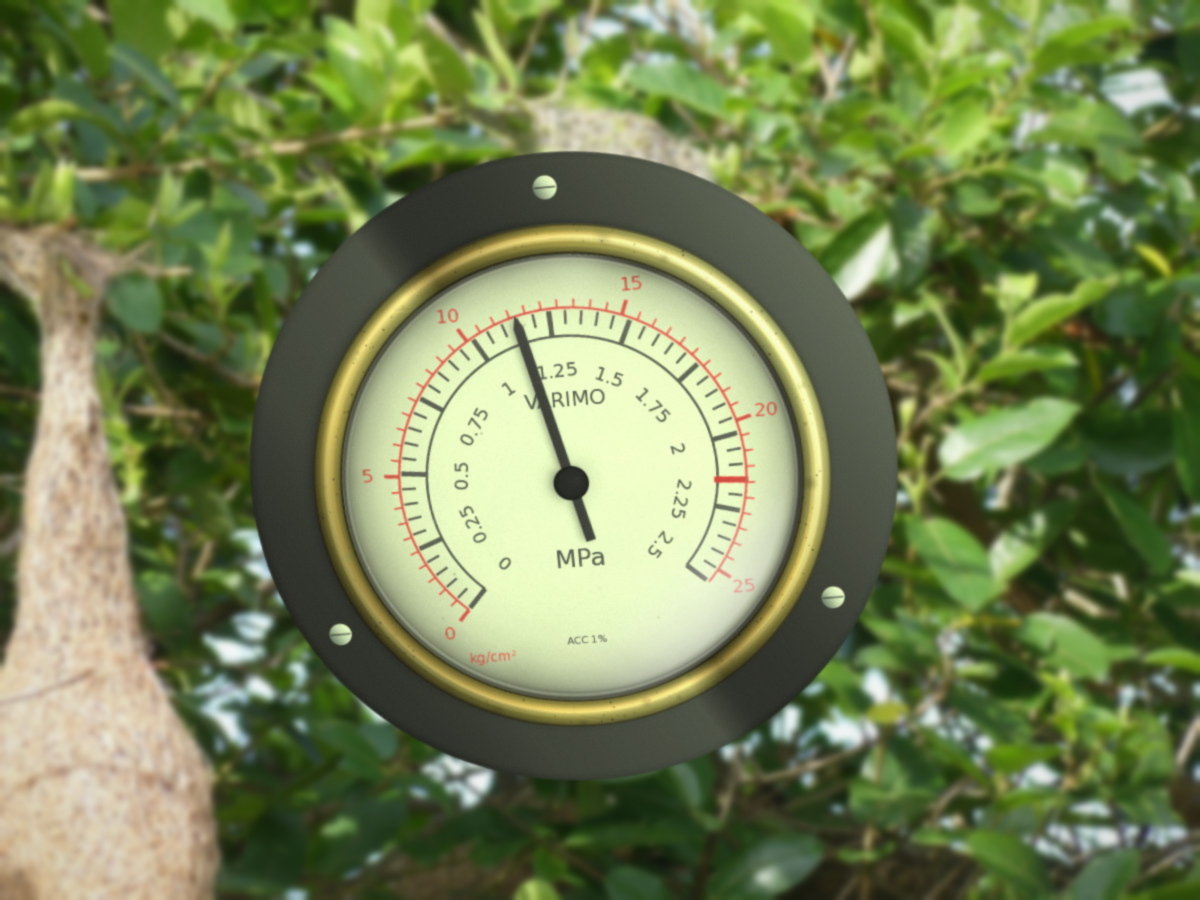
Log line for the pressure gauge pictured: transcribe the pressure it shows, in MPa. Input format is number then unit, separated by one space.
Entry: 1.15 MPa
